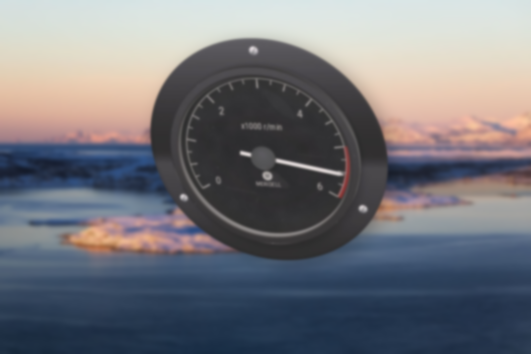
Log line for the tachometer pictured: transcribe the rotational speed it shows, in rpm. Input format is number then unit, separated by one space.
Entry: 5500 rpm
